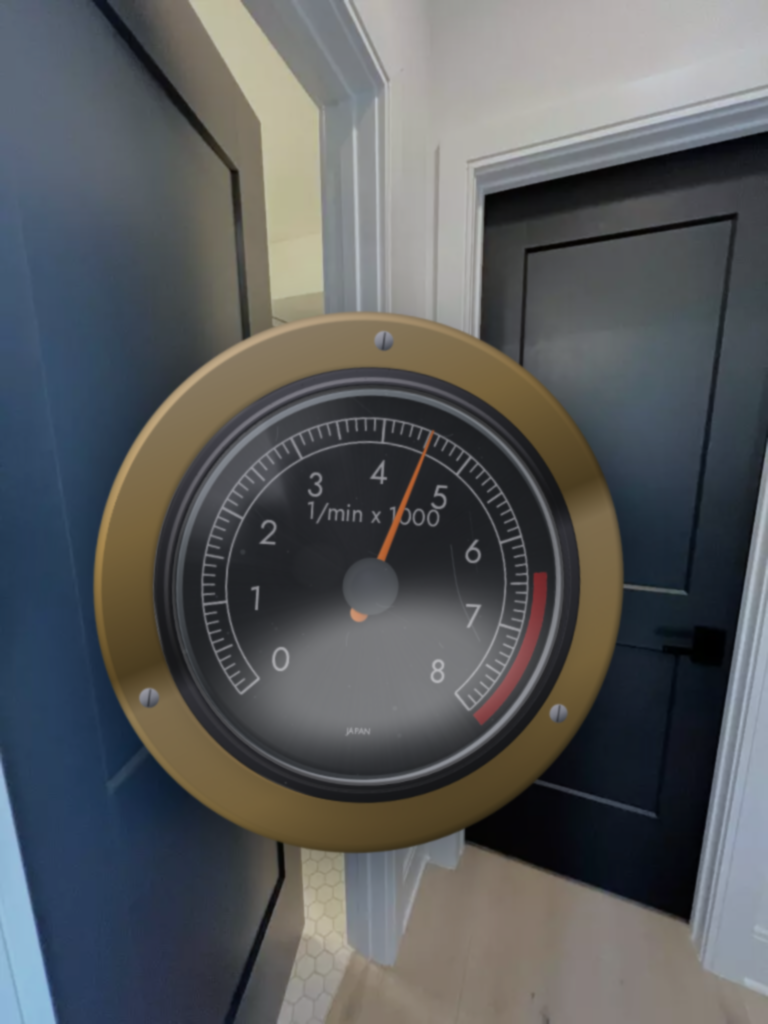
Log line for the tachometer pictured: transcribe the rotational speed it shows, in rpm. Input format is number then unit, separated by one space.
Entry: 4500 rpm
